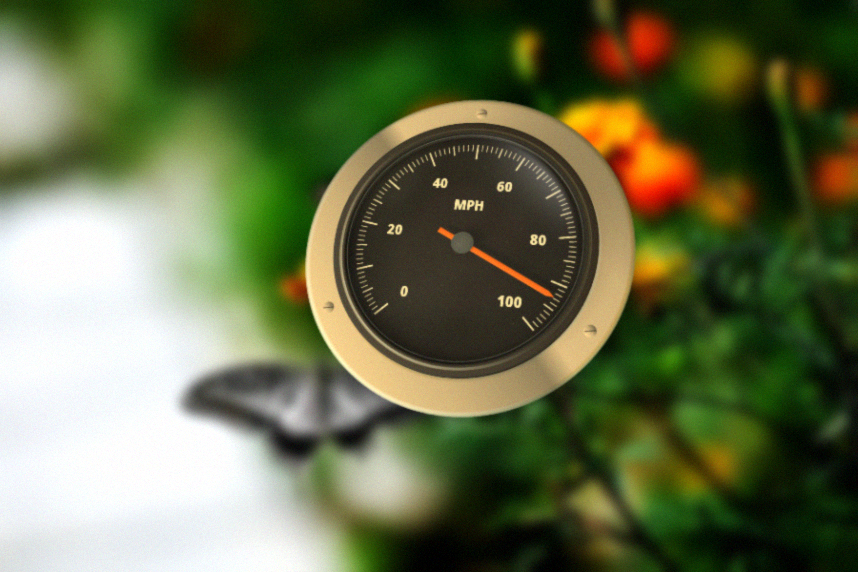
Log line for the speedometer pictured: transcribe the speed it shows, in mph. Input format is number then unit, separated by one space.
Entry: 93 mph
